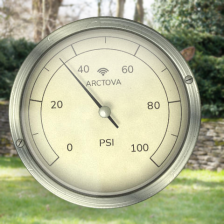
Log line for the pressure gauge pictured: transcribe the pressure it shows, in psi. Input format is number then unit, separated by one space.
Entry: 35 psi
